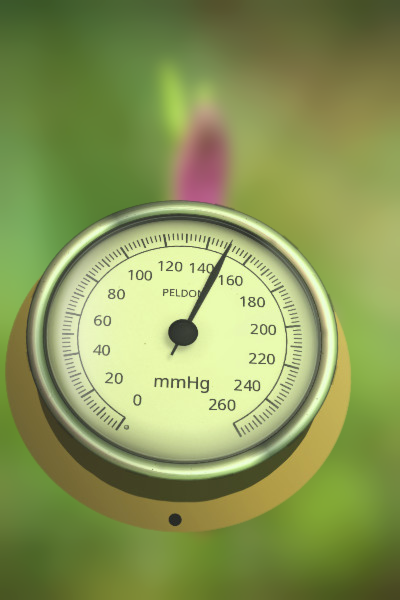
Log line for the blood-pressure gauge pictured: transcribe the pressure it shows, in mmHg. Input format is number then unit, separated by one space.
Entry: 150 mmHg
